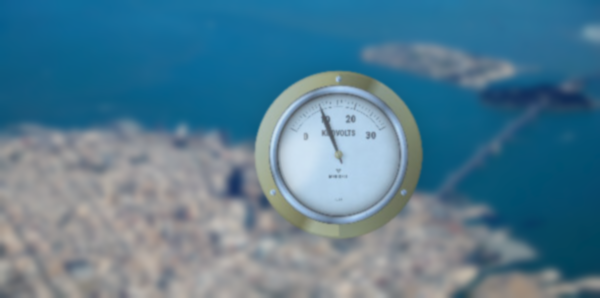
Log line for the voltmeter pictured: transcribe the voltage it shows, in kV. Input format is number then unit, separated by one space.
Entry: 10 kV
